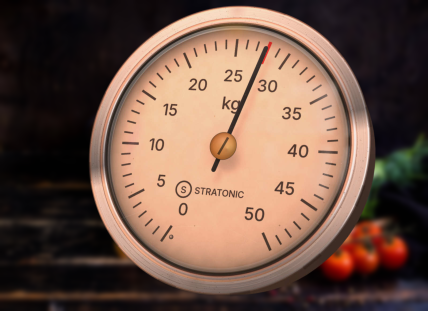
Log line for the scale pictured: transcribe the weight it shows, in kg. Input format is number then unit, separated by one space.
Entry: 28 kg
